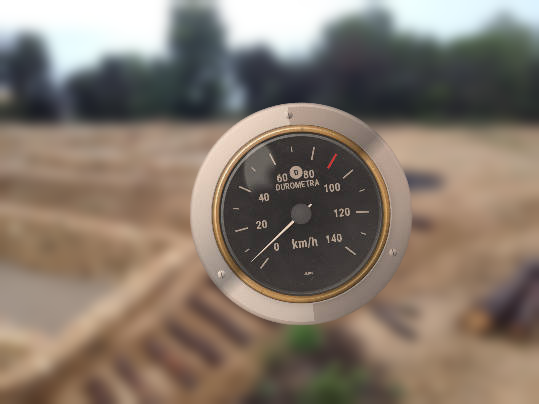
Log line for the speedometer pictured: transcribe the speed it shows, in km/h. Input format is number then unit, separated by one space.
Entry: 5 km/h
